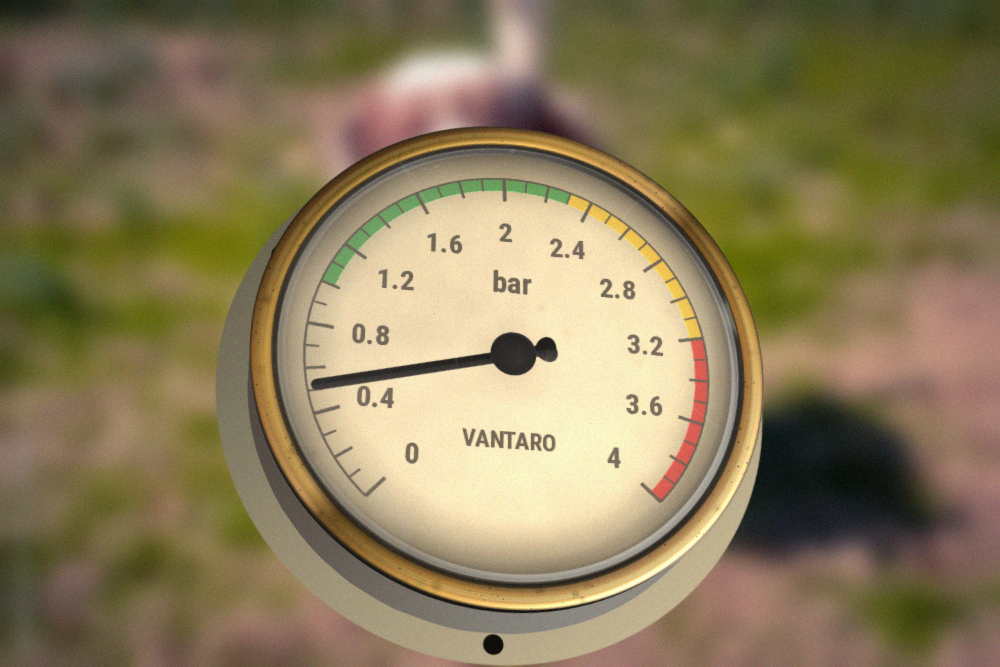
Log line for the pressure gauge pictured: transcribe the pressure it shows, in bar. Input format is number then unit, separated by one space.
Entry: 0.5 bar
